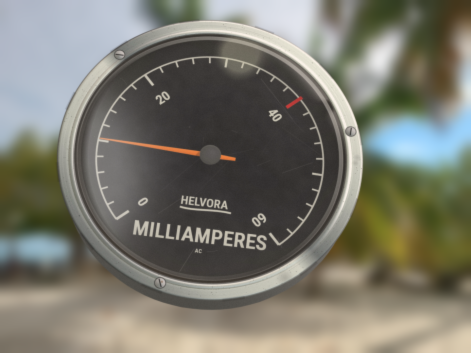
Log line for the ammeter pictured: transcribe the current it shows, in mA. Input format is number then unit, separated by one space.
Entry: 10 mA
